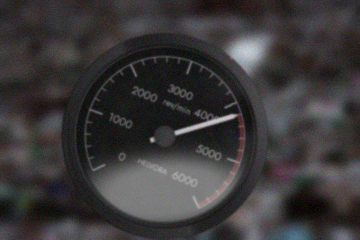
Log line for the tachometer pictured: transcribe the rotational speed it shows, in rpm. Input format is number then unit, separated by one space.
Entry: 4200 rpm
